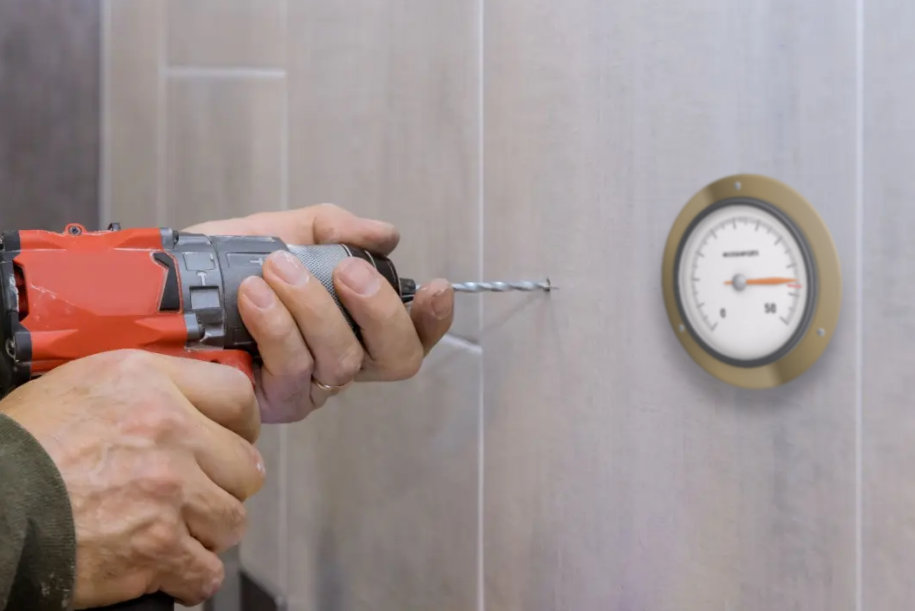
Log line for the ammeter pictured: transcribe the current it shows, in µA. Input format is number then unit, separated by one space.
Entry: 42.5 µA
